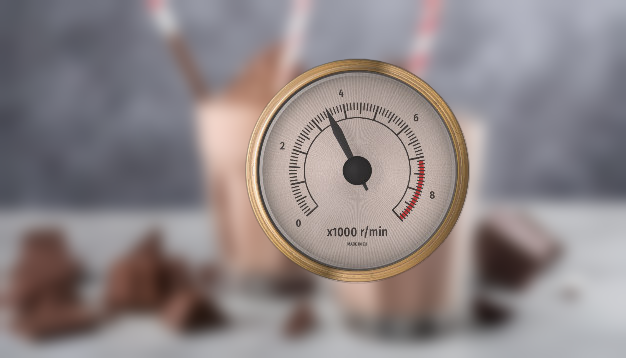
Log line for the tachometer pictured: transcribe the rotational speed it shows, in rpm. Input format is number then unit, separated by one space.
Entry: 3500 rpm
